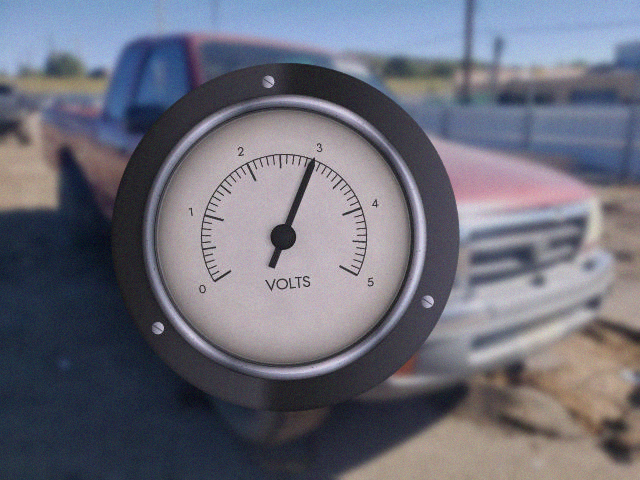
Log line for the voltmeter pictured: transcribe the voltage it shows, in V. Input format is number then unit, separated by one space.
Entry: 3 V
